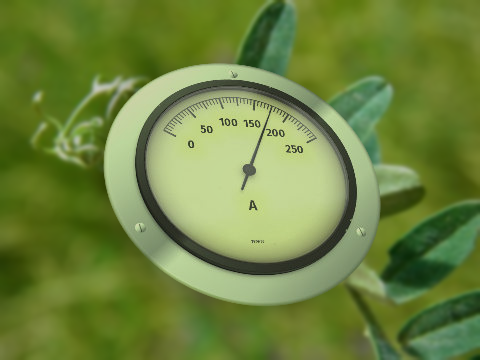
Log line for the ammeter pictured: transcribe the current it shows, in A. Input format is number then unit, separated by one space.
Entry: 175 A
